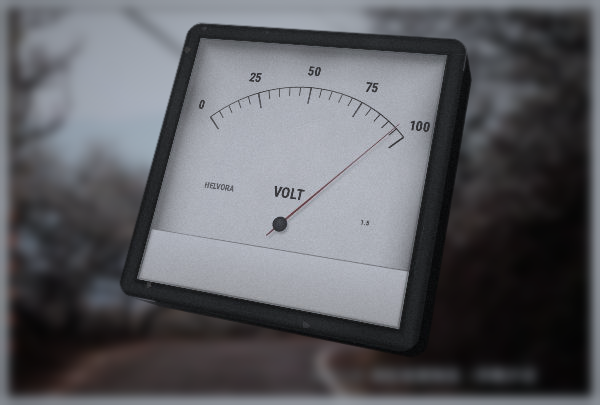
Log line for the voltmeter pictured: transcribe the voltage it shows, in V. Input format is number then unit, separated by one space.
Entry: 95 V
